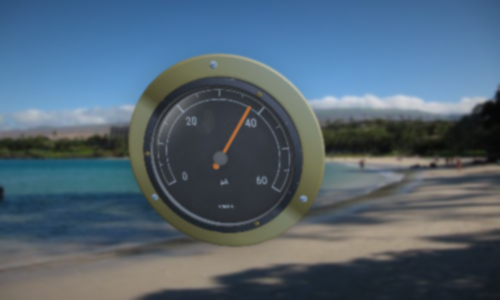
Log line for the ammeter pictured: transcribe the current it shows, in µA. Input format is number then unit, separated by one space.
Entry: 37.5 µA
